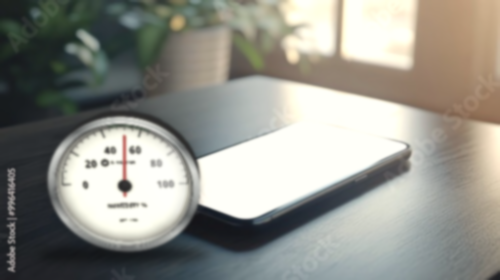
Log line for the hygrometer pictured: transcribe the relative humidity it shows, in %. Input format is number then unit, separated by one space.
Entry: 52 %
